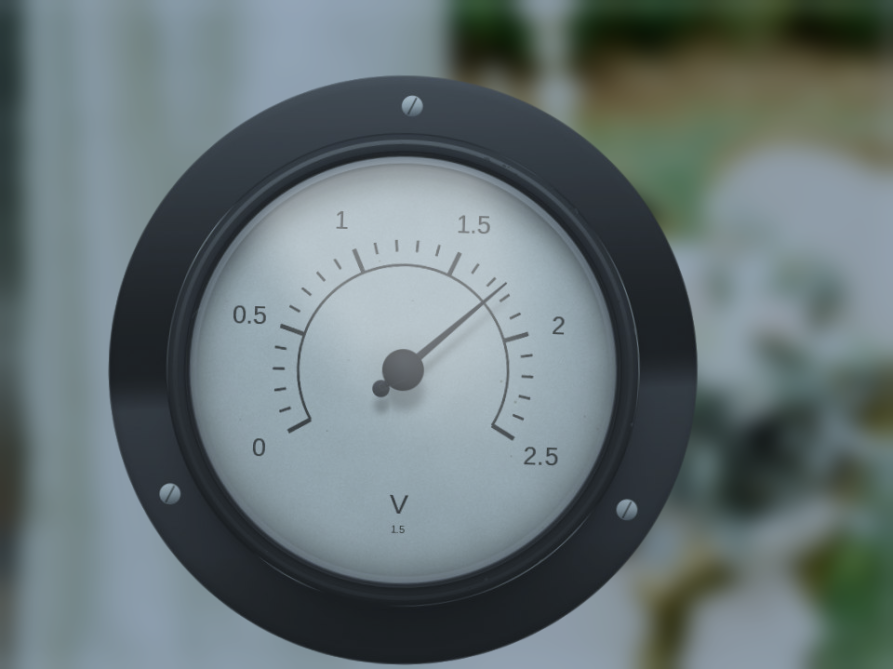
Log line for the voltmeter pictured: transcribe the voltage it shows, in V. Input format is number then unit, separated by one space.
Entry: 1.75 V
